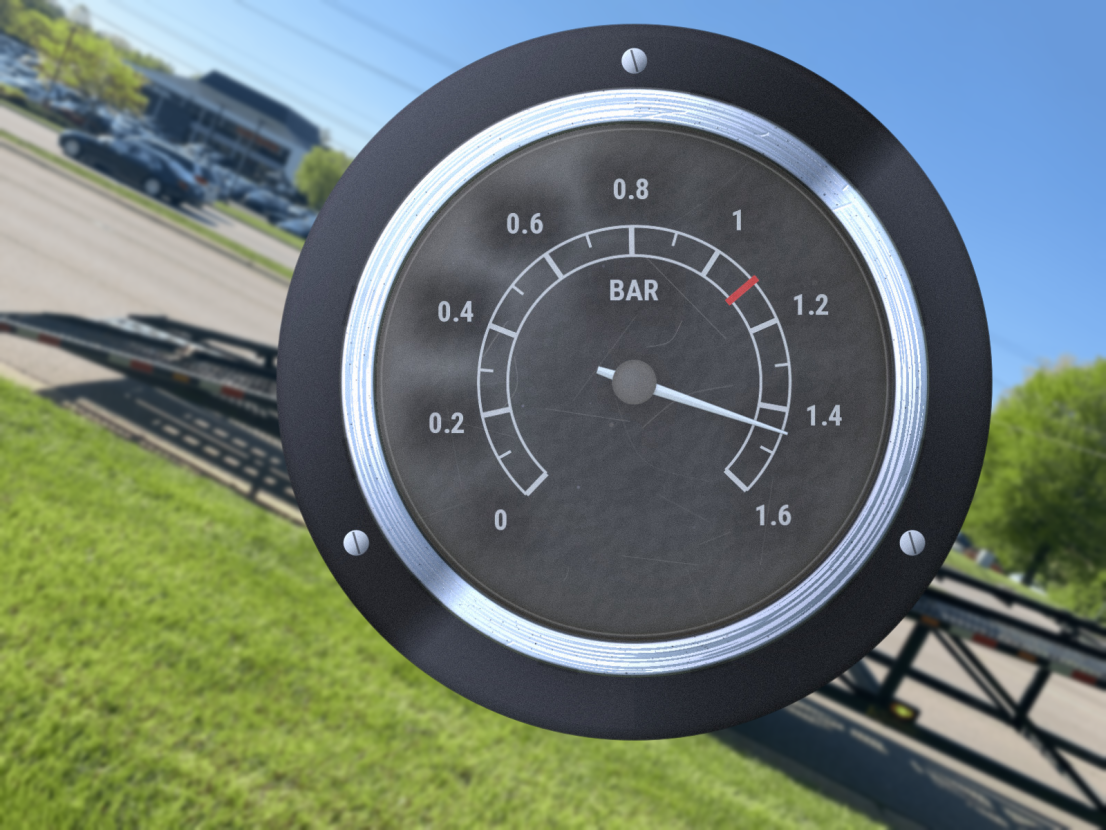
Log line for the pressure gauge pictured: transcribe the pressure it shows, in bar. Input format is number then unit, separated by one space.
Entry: 1.45 bar
